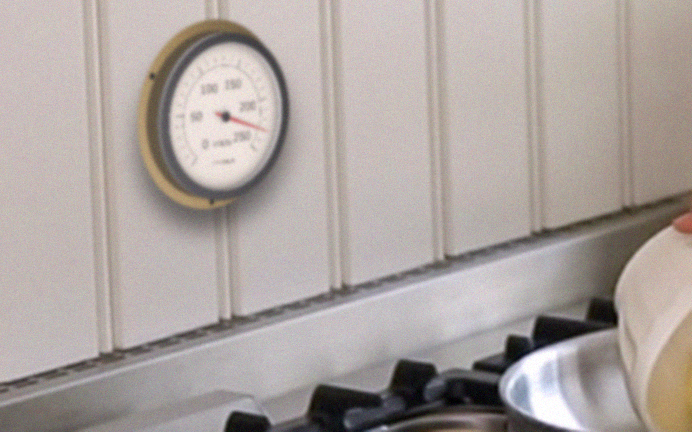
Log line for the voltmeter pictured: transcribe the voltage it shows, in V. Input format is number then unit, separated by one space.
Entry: 230 V
